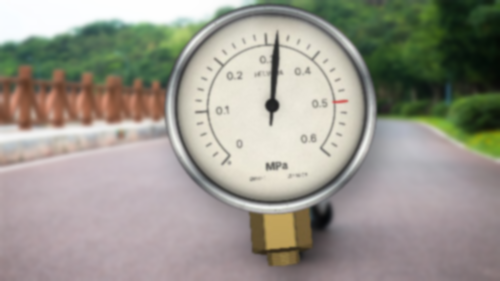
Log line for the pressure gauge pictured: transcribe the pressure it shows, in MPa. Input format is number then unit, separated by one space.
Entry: 0.32 MPa
